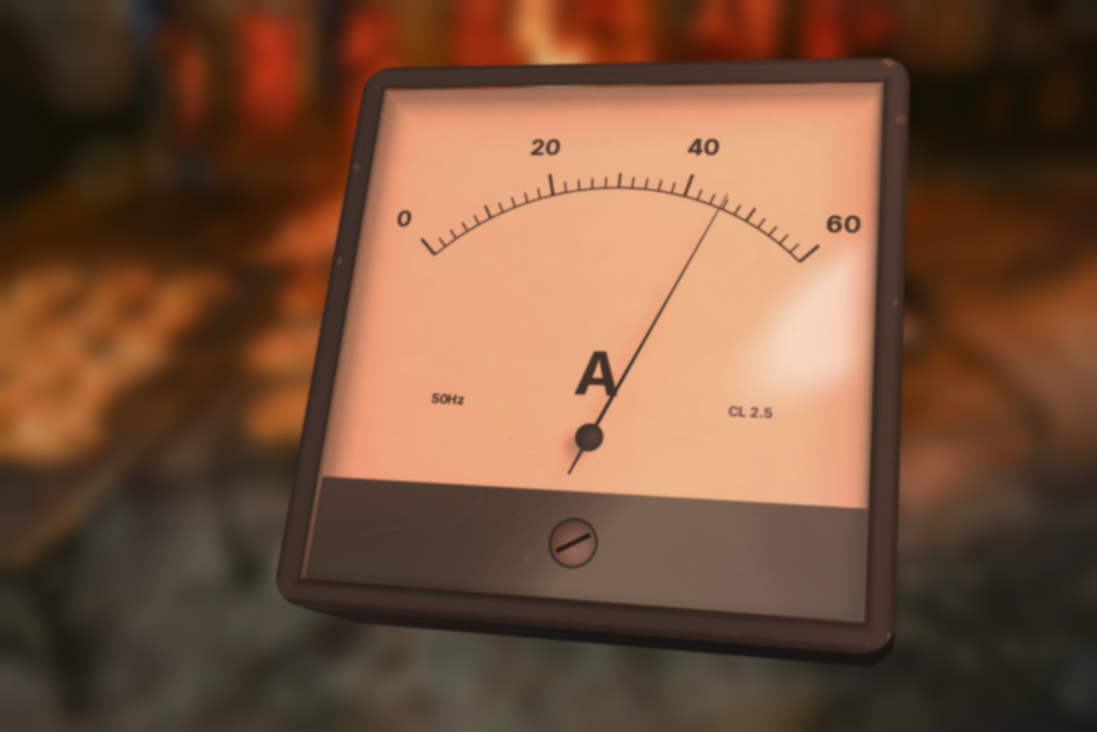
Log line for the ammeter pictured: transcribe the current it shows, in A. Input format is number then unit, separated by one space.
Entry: 46 A
